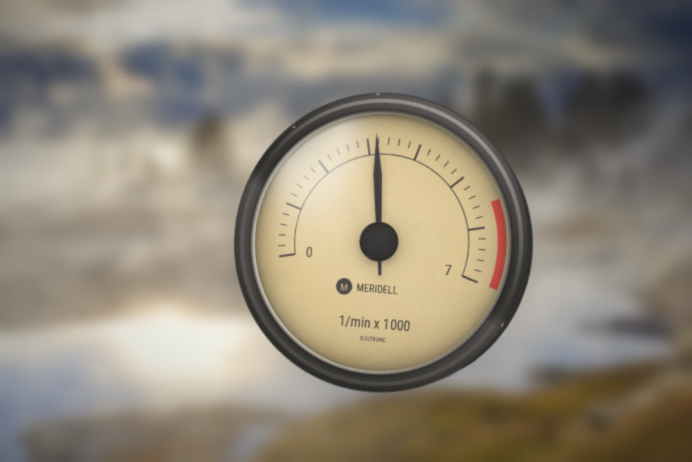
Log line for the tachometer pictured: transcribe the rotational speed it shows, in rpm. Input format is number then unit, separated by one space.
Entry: 3200 rpm
